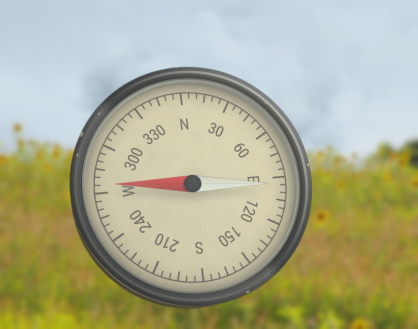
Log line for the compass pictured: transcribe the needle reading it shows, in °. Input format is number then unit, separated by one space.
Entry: 275 °
